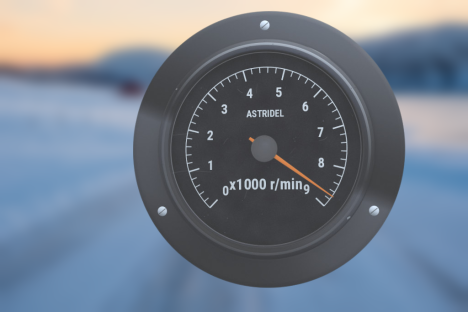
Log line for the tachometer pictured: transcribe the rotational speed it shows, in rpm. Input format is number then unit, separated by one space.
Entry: 8700 rpm
